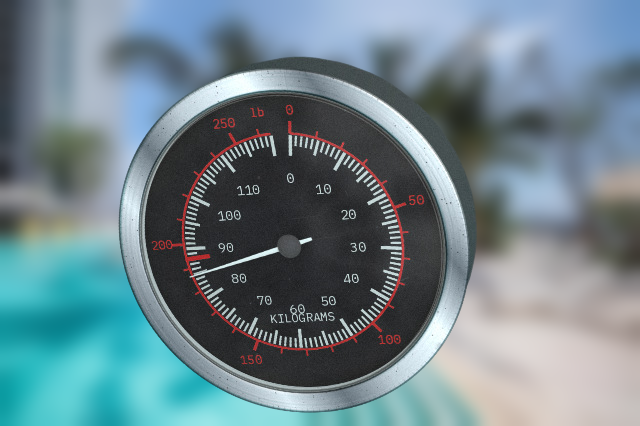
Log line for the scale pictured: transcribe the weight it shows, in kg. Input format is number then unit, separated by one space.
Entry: 85 kg
